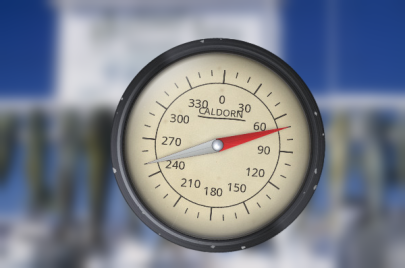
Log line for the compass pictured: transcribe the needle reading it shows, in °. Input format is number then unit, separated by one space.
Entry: 70 °
